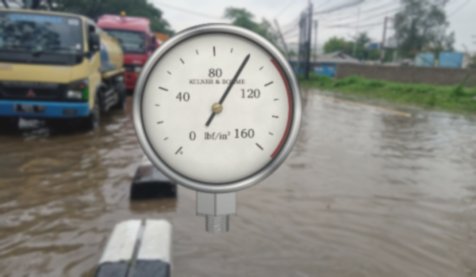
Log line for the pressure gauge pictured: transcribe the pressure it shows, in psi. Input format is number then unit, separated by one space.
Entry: 100 psi
